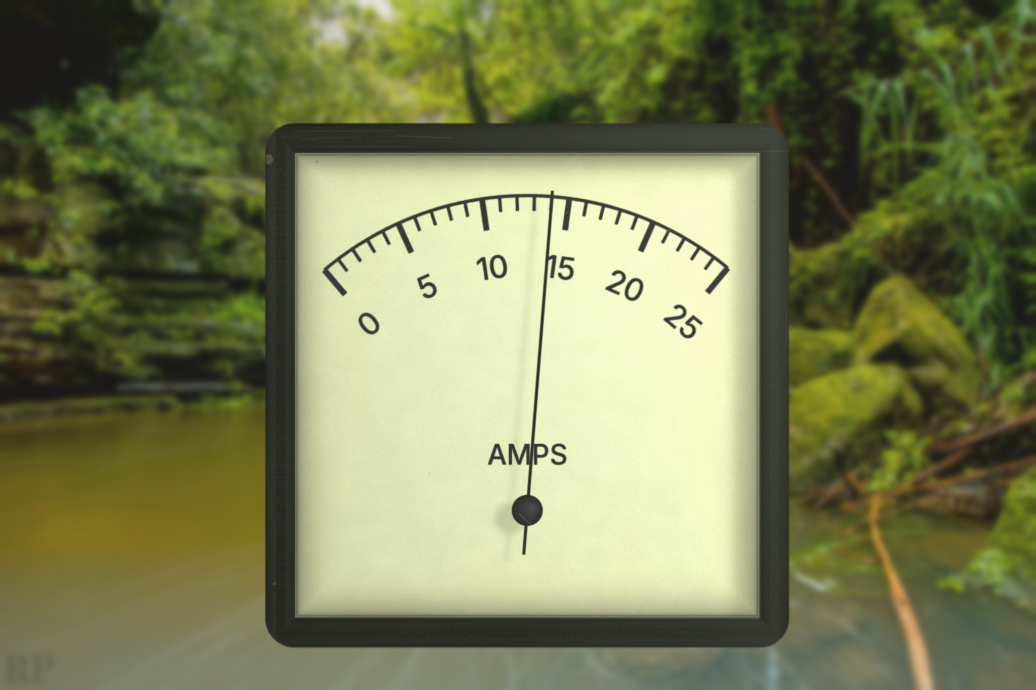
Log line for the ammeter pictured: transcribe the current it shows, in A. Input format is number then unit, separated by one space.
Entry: 14 A
